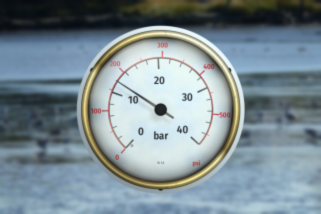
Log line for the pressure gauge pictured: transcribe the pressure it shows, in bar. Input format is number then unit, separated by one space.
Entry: 12 bar
